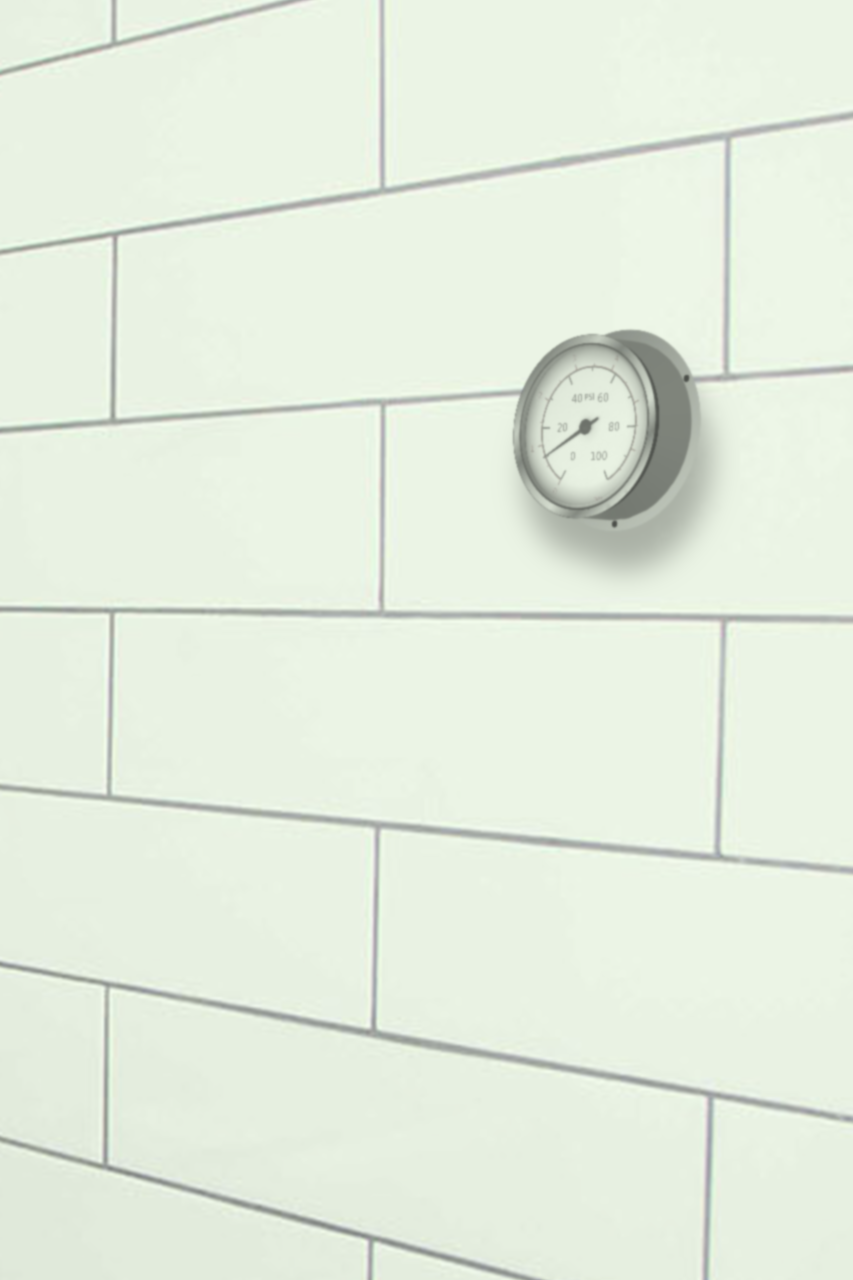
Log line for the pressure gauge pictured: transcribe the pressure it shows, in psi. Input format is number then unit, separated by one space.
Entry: 10 psi
